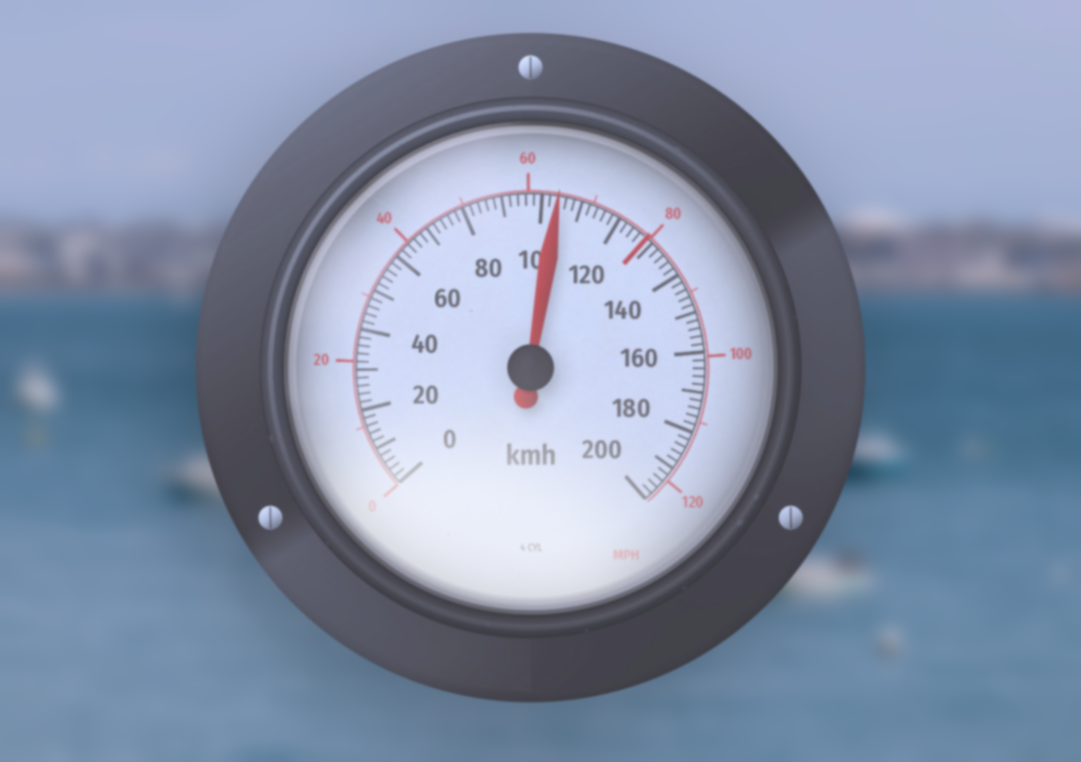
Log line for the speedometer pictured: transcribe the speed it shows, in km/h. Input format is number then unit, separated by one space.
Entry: 104 km/h
